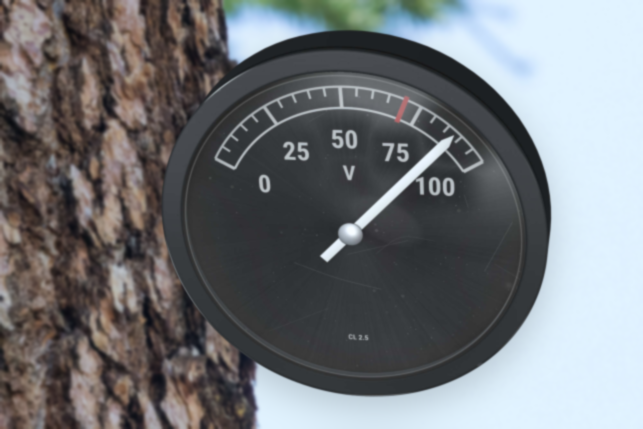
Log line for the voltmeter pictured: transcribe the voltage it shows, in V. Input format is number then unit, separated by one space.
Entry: 87.5 V
